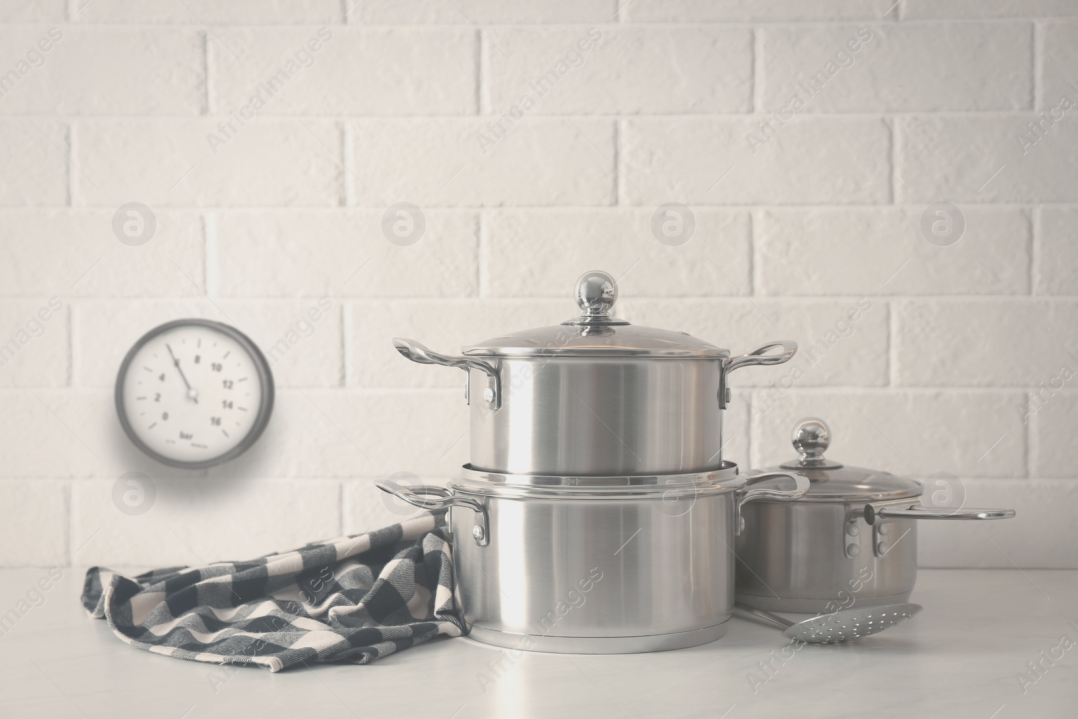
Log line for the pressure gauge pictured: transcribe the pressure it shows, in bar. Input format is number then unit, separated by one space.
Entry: 6 bar
